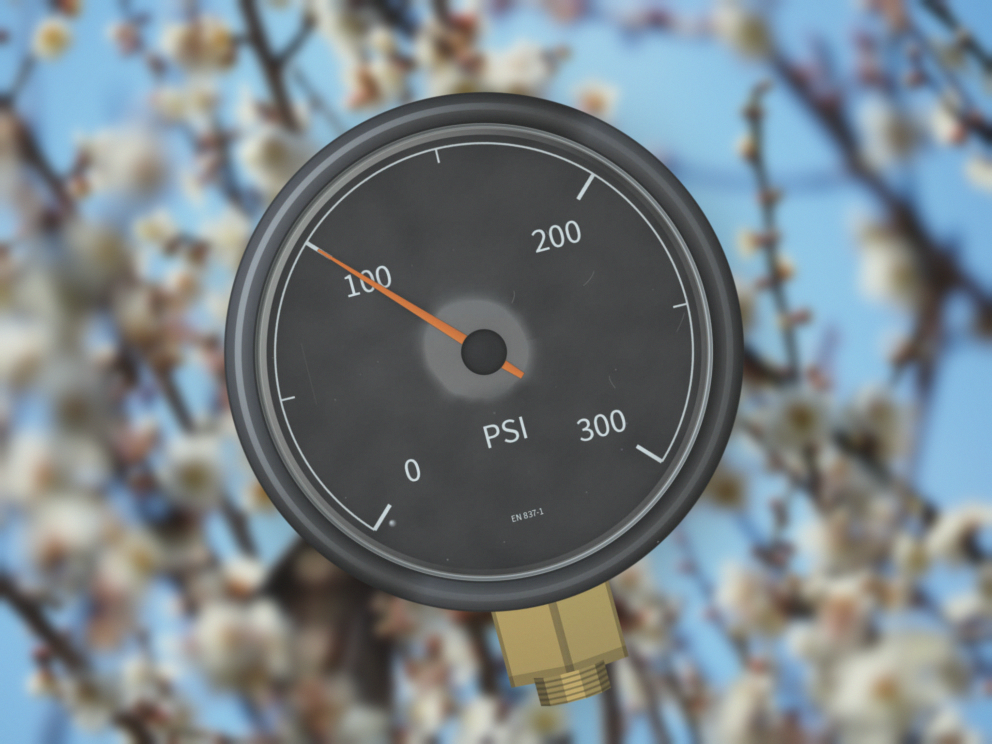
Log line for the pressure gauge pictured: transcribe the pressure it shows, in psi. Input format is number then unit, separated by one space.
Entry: 100 psi
